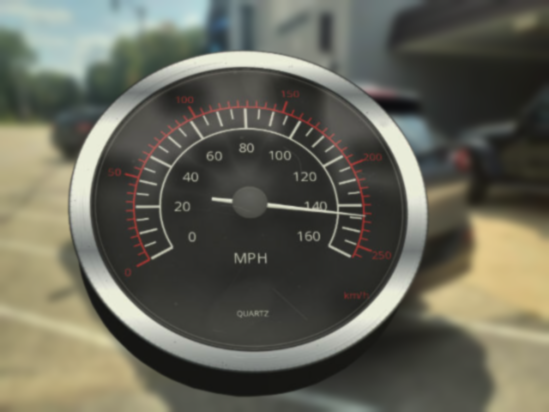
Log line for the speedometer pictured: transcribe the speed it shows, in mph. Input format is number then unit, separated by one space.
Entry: 145 mph
